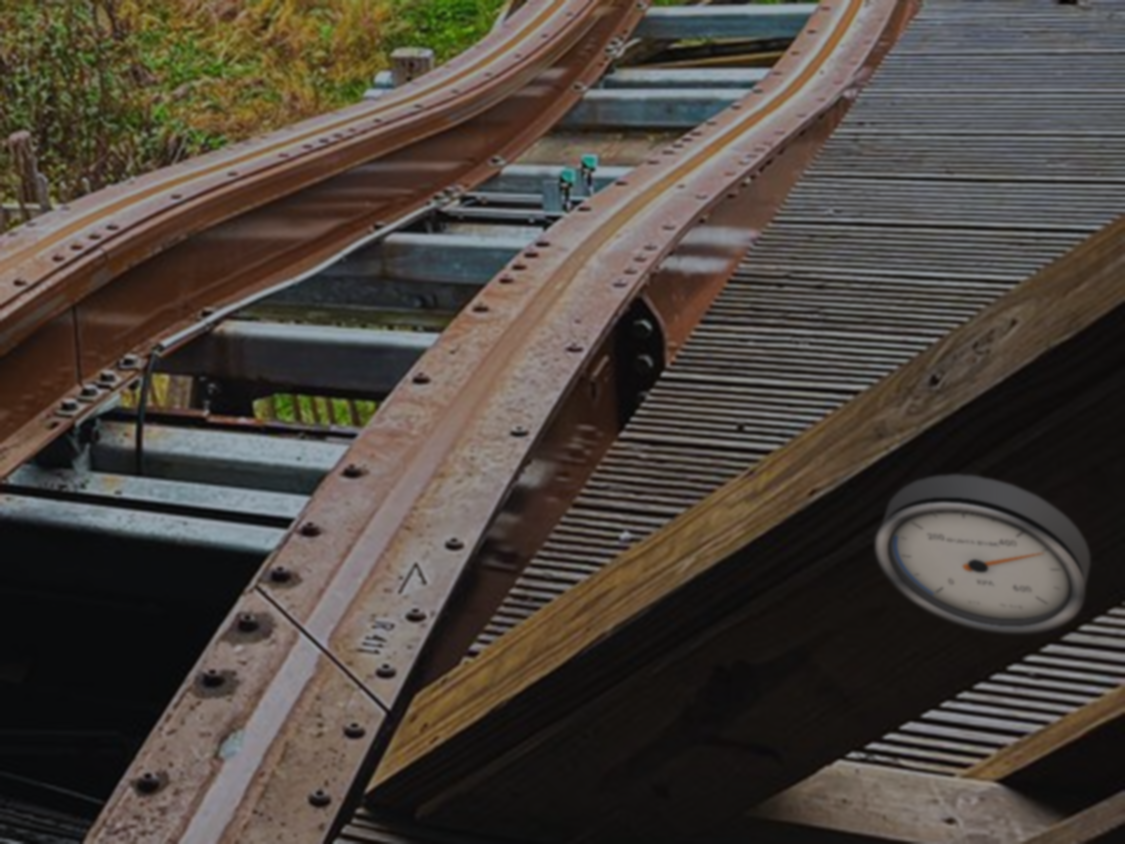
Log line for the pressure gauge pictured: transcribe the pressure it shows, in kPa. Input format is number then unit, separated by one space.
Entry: 450 kPa
